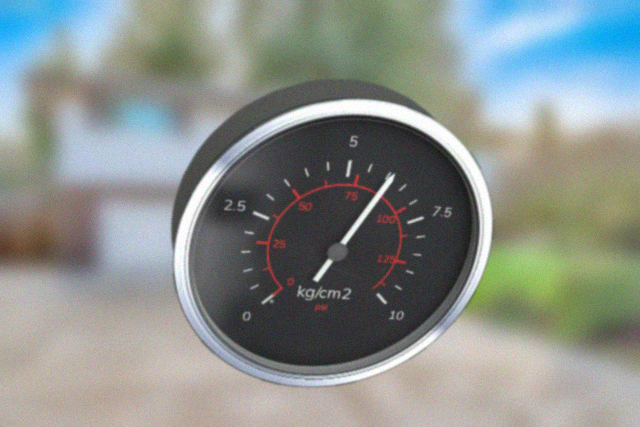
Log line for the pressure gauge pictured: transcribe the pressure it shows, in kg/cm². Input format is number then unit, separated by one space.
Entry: 6 kg/cm²
